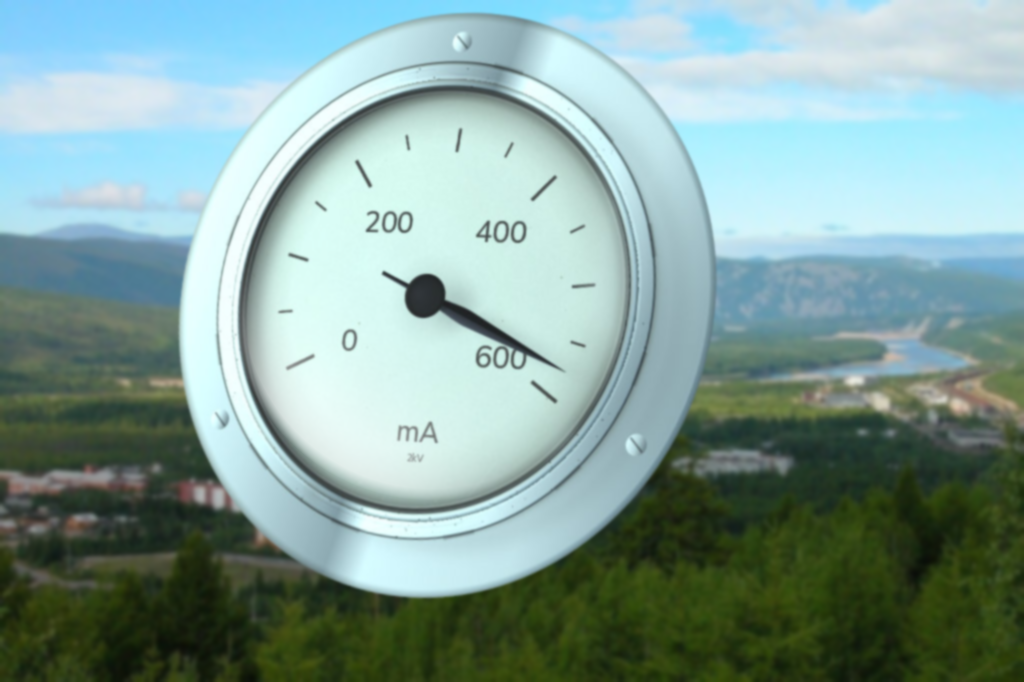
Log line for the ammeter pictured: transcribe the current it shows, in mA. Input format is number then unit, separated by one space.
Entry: 575 mA
